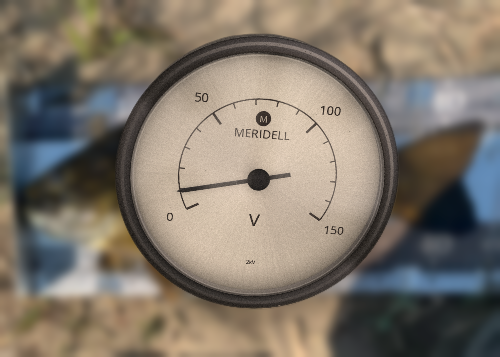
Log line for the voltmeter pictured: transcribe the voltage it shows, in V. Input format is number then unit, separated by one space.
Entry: 10 V
